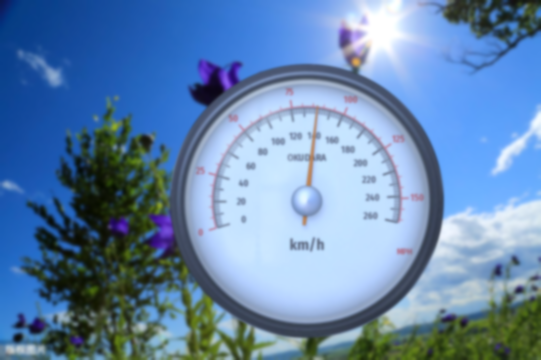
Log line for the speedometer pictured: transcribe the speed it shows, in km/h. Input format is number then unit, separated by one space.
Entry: 140 km/h
